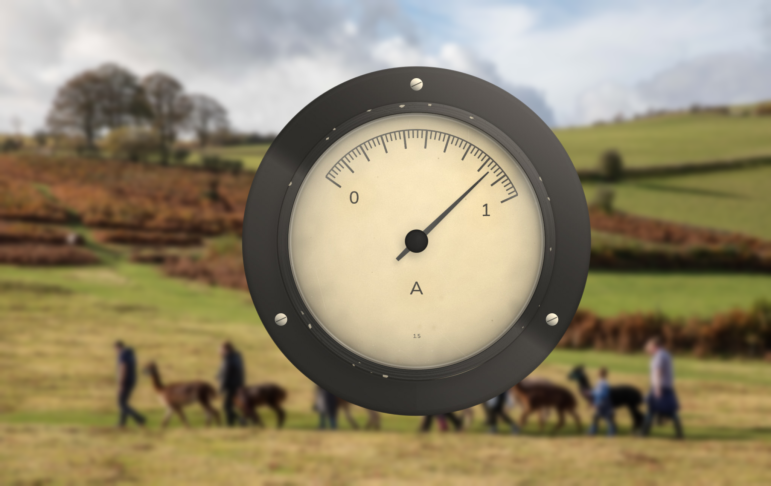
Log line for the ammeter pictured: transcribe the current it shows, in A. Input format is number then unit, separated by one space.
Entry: 0.84 A
